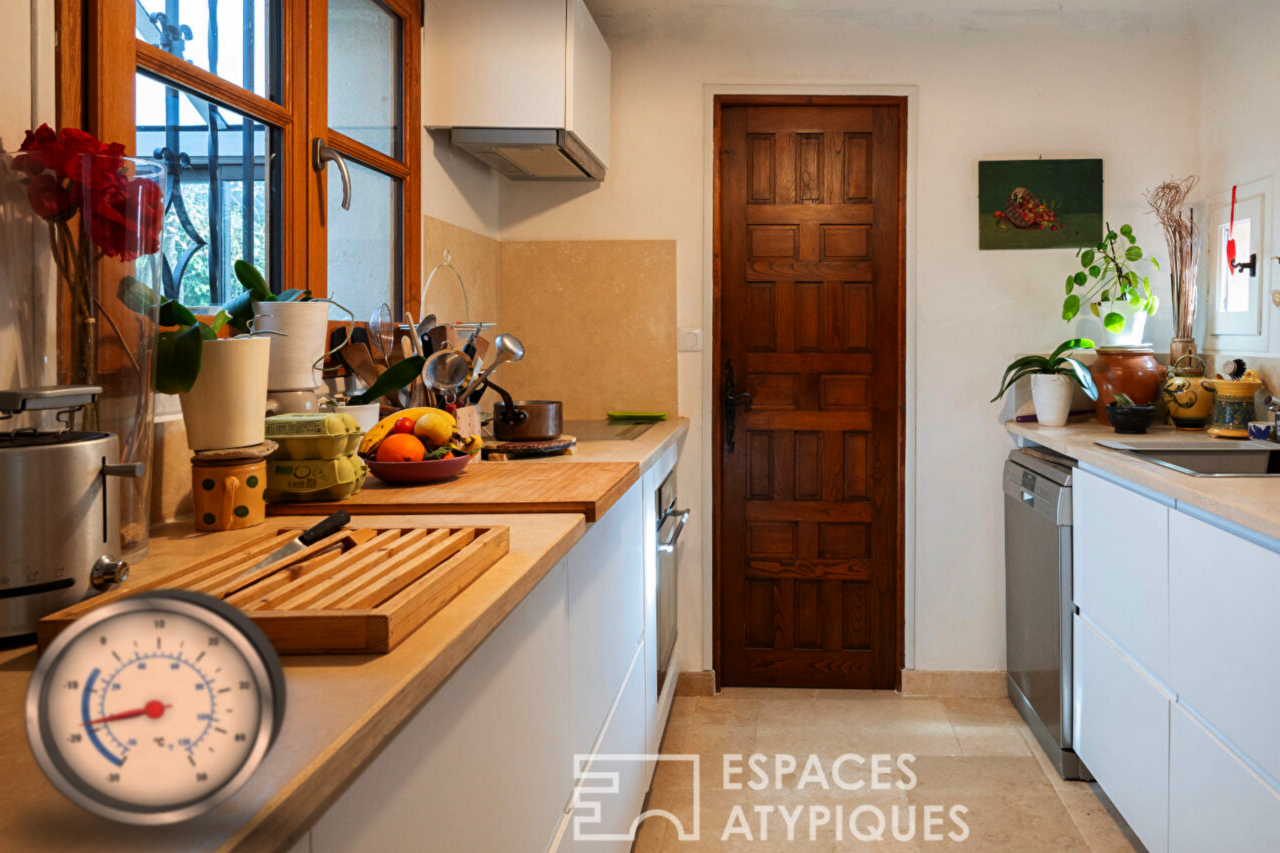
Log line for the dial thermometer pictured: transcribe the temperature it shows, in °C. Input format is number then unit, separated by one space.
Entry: -17.5 °C
